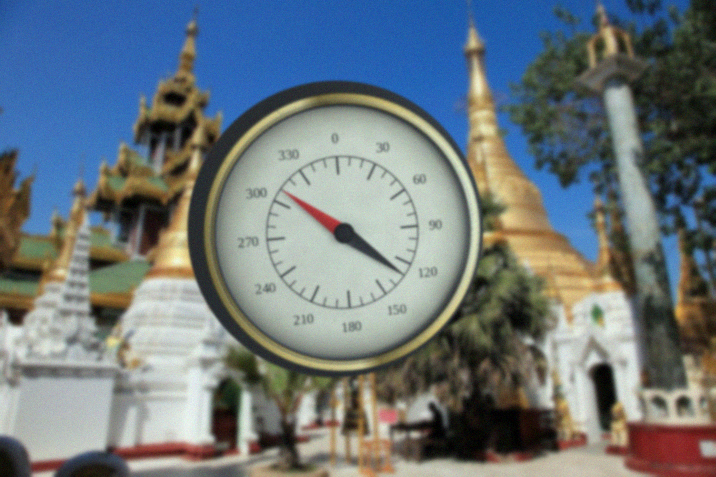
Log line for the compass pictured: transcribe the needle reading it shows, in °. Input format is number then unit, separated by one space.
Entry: 310 °
